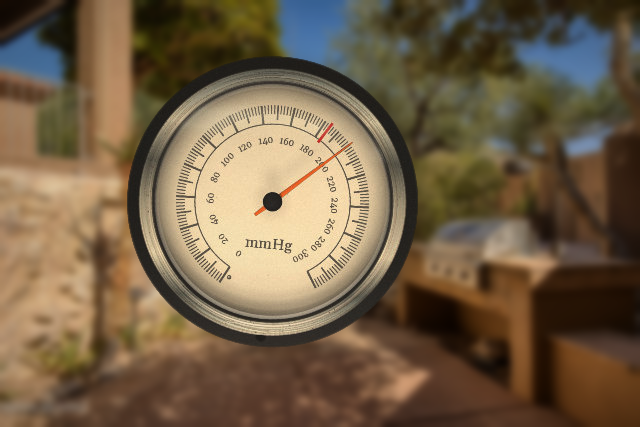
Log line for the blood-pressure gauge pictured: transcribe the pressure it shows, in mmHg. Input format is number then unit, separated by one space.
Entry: 200 mmHg
